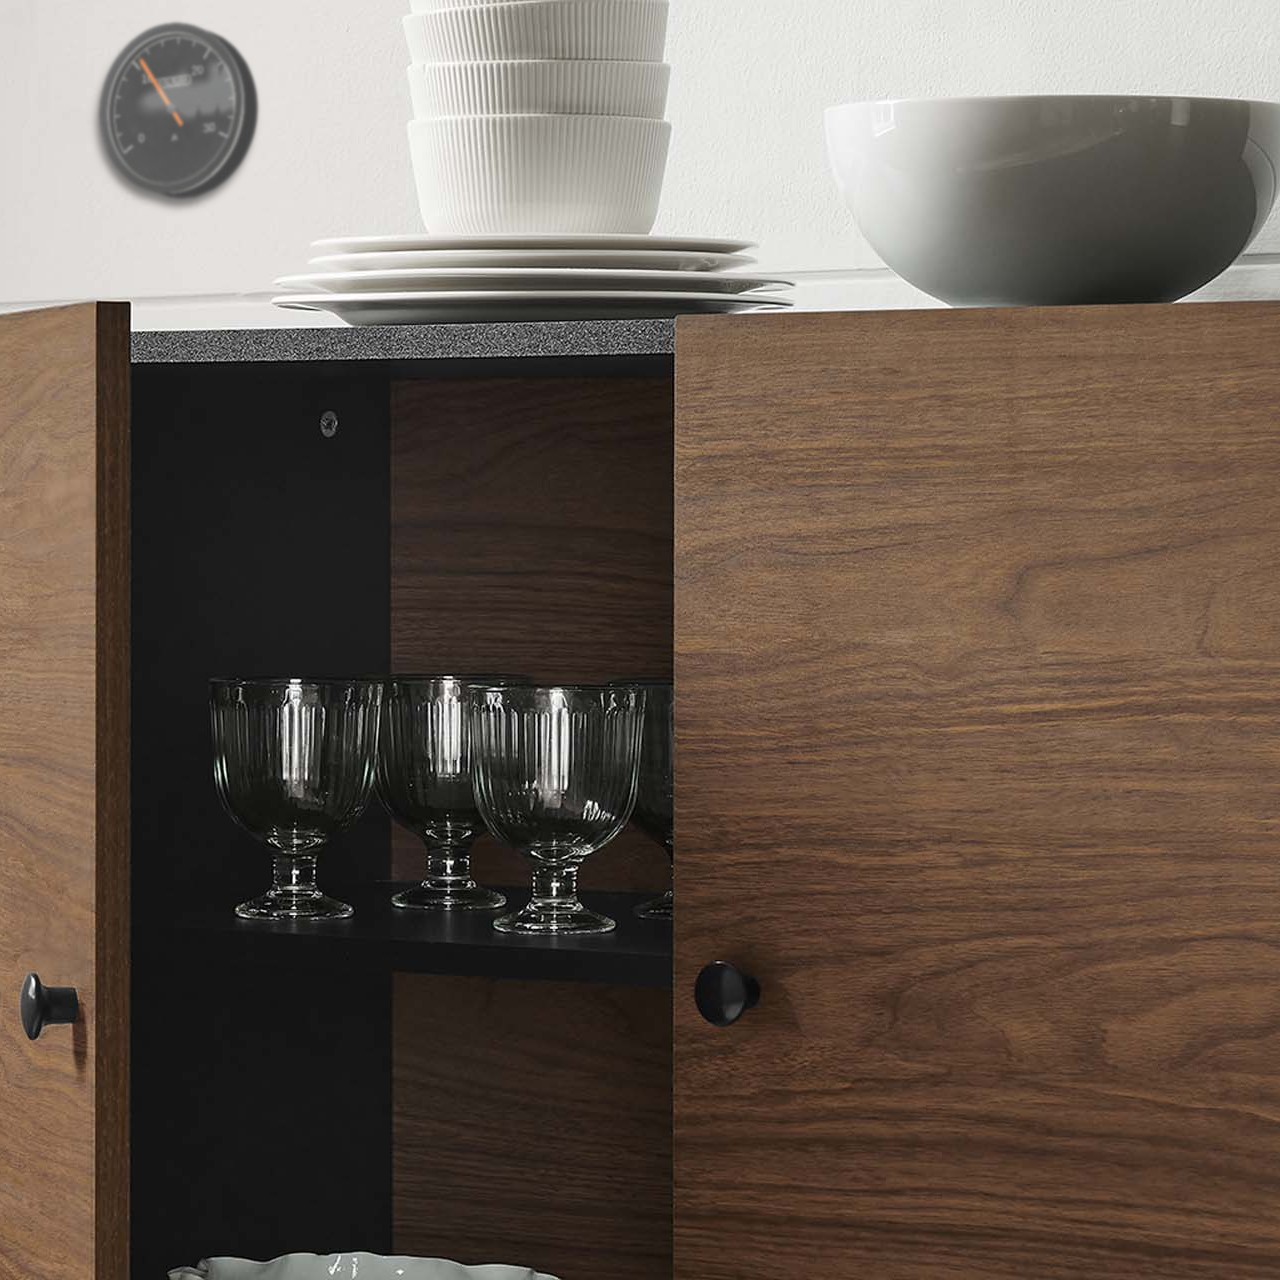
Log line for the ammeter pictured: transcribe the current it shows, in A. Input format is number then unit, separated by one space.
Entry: 11 A
